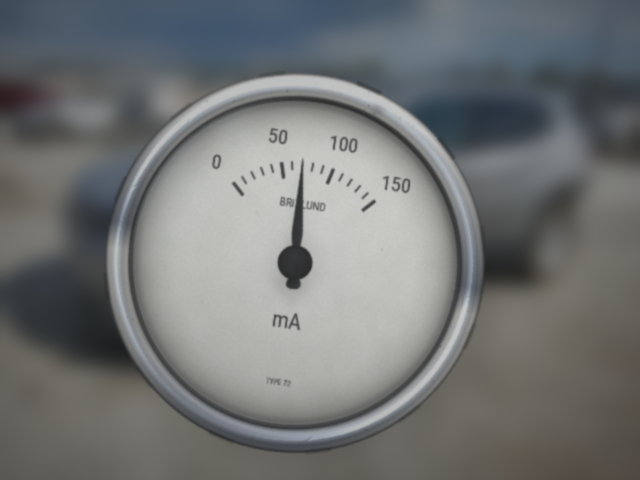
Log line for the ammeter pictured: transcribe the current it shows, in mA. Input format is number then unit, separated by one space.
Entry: 70 mA
